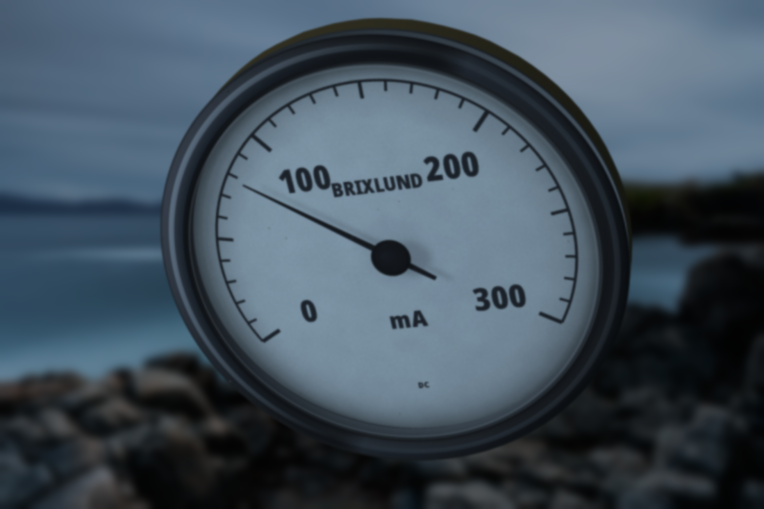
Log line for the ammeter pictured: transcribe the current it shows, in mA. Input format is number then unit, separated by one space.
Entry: 80 mA
